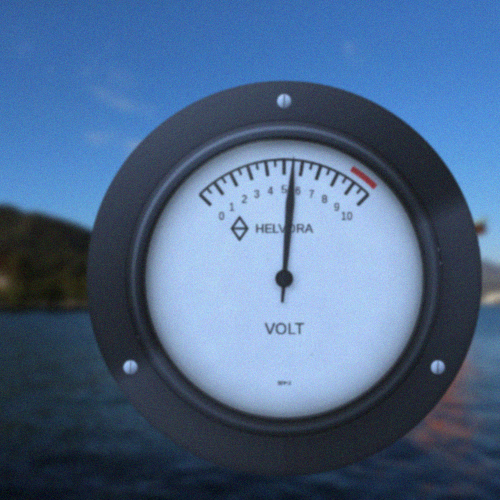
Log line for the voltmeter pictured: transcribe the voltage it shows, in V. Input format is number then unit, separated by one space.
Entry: 5.5 V
